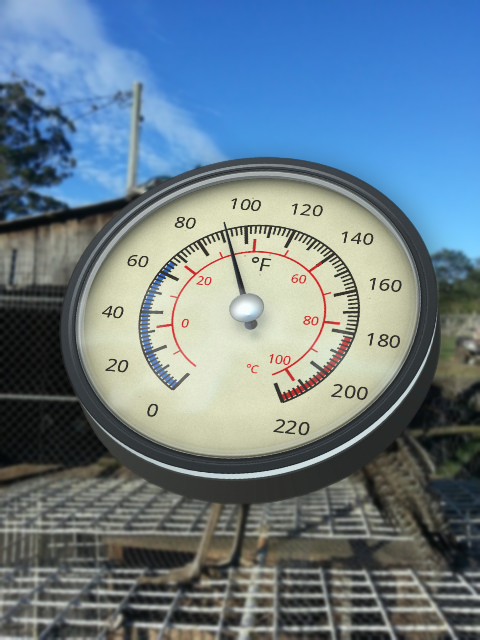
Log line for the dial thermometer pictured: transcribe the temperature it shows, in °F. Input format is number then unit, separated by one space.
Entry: 92 °F
